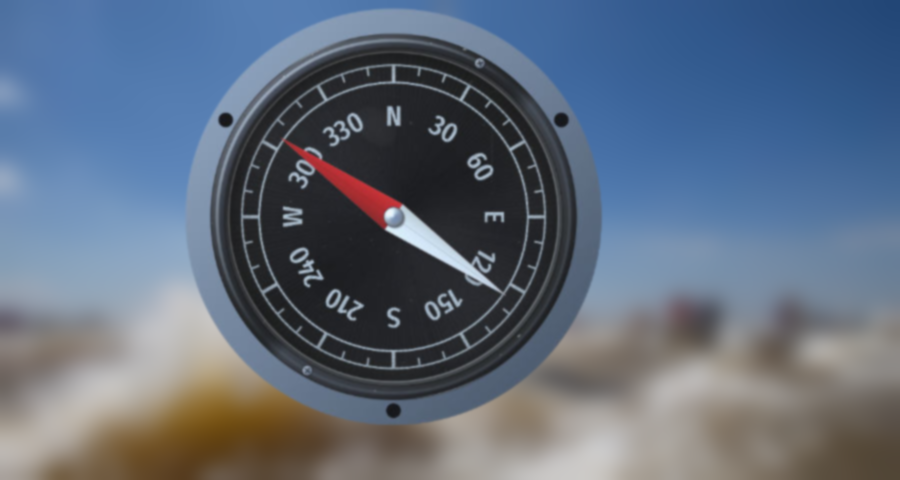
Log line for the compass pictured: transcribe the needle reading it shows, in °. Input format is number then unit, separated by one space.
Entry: 305 °
